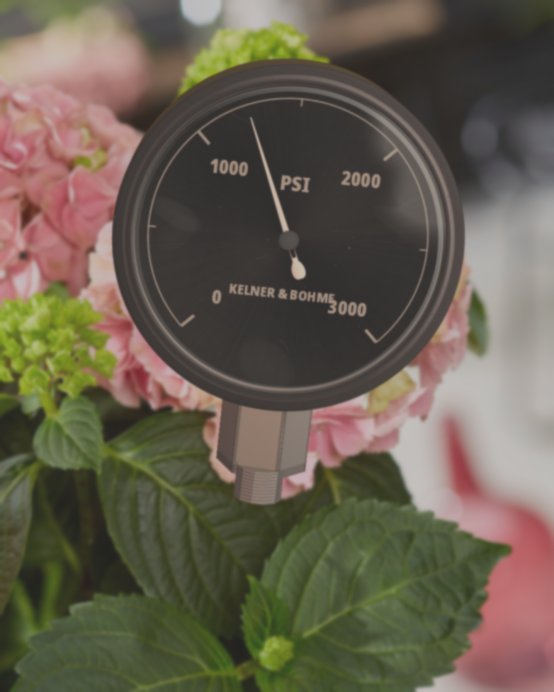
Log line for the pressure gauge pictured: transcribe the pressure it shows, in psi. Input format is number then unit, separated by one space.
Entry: 1250 psi
